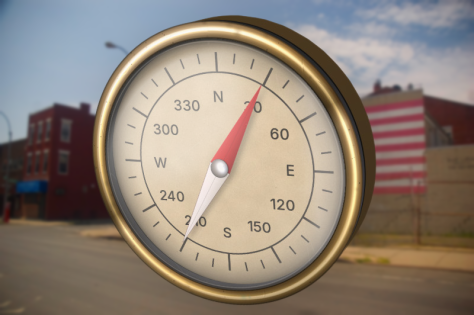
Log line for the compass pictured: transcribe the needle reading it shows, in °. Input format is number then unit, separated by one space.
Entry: 30 °
